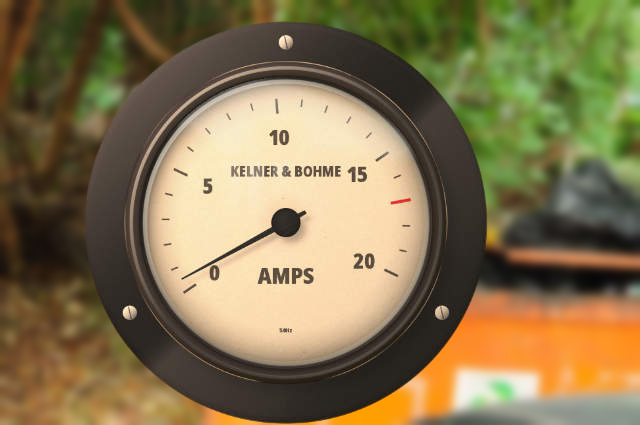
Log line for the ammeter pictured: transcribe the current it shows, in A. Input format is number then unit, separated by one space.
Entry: 0.5 A
